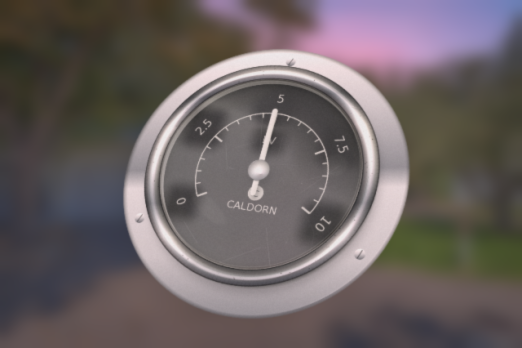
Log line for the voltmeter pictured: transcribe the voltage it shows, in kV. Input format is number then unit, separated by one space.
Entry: 5 kV
